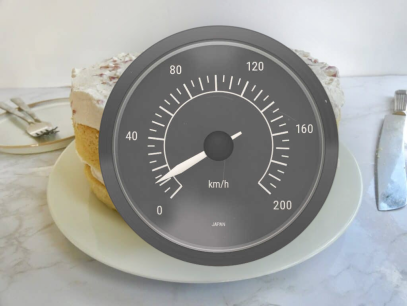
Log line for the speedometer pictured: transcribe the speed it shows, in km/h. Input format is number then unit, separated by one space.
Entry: 12.5 km/h
